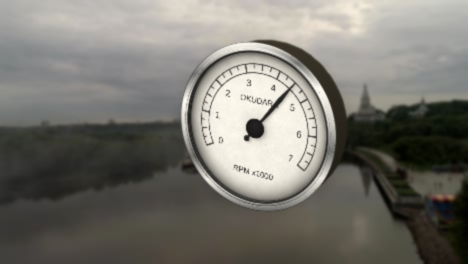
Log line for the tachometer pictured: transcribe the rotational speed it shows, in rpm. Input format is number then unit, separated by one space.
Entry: 4500 rpm
